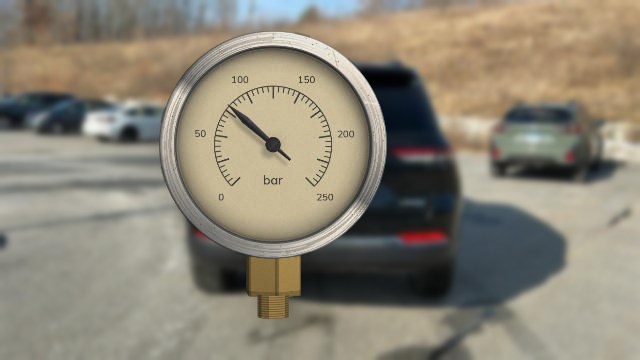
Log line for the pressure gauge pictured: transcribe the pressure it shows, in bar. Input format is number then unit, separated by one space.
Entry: 80 bar
